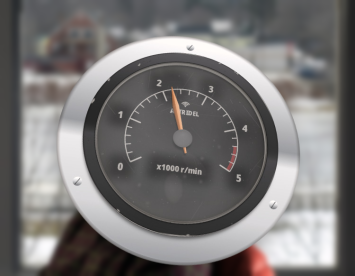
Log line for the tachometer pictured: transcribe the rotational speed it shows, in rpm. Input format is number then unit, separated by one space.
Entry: 2200 rpm
